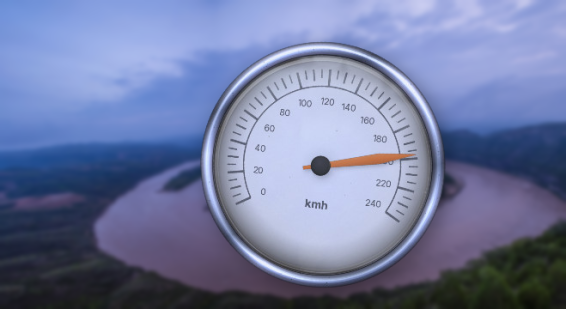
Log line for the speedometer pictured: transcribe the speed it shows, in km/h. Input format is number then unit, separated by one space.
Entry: 197.5 km/h
